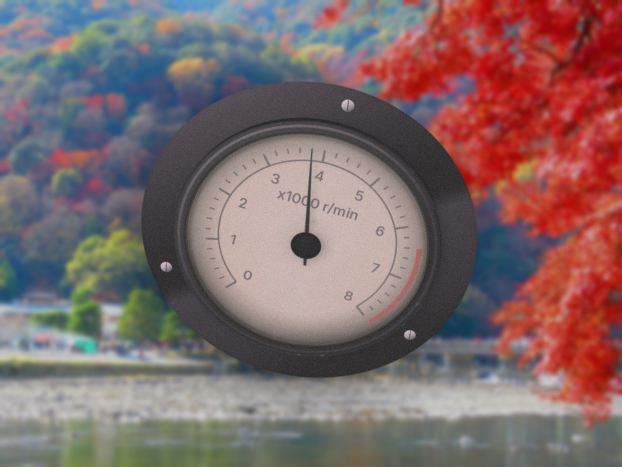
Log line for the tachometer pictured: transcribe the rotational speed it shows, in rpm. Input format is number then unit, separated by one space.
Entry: 3800 rpm
